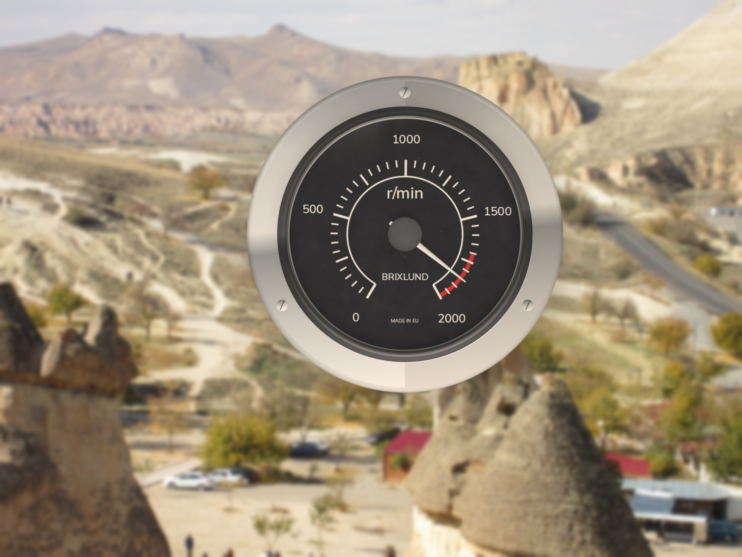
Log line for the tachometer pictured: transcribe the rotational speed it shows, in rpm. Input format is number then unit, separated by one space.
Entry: 1850 rpm
